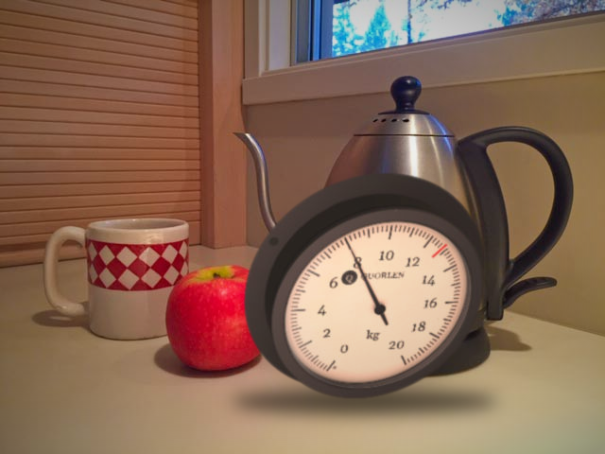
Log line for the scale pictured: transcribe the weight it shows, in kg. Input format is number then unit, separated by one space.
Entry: 8 kg
